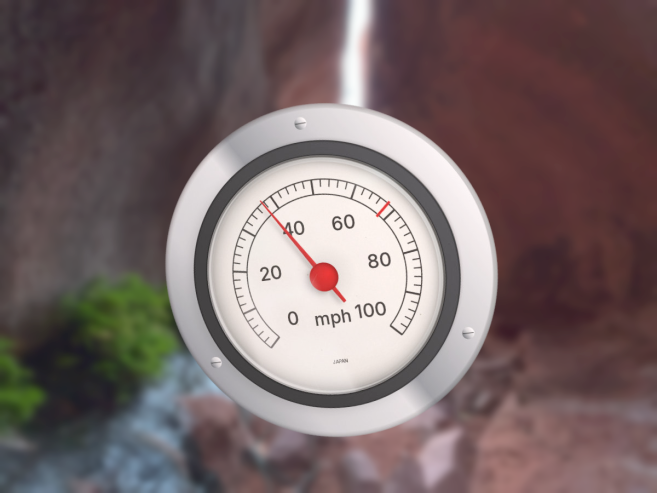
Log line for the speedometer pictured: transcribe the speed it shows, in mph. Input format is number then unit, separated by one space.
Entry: 38 mph
